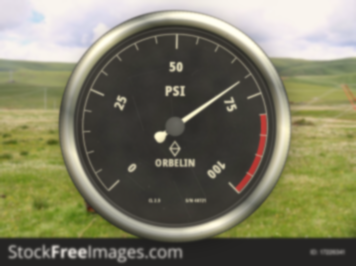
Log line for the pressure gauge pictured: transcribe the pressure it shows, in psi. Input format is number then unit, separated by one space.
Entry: 70 psi
